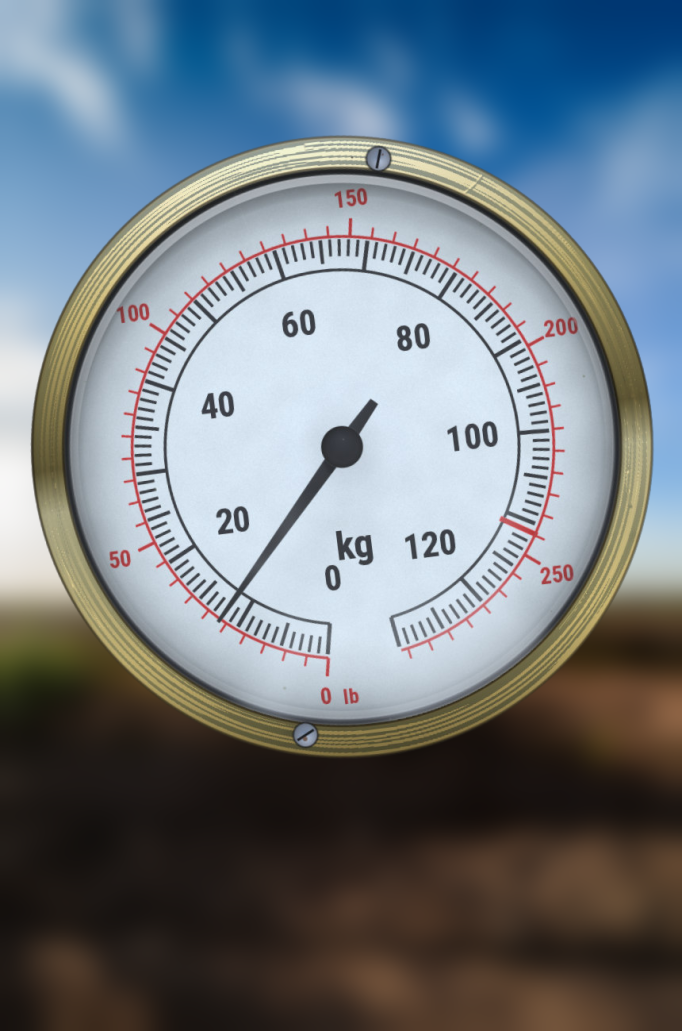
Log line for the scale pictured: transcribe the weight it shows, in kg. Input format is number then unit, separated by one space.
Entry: 12 kg
